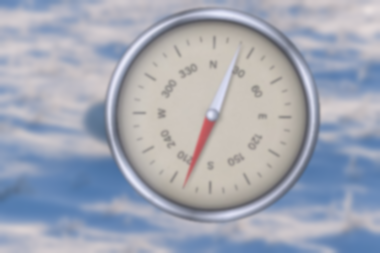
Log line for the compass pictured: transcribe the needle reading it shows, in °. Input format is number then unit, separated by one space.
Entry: 200 °
